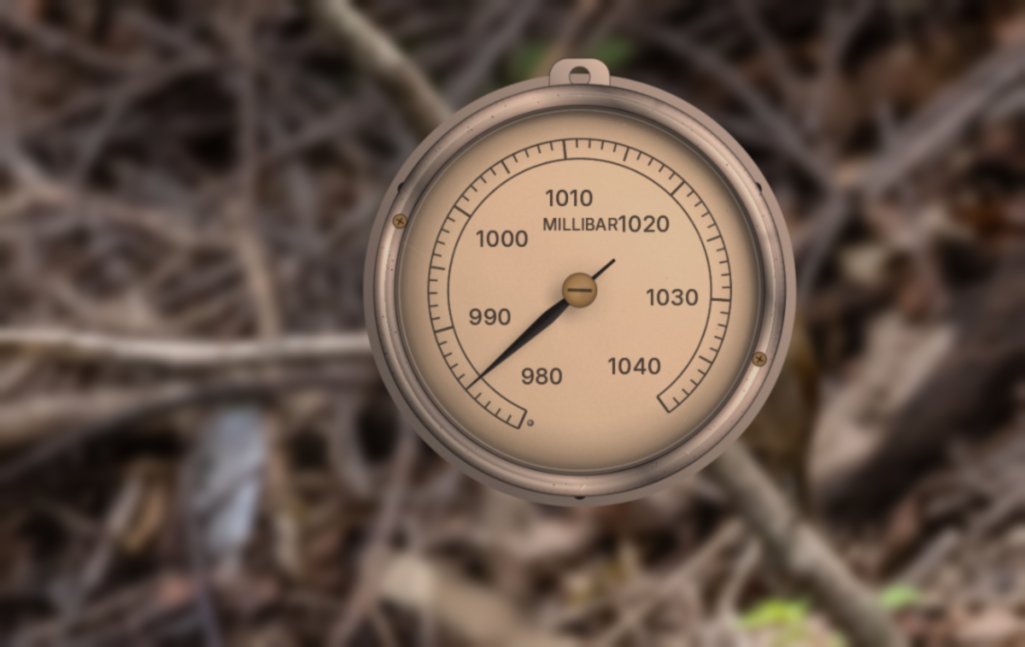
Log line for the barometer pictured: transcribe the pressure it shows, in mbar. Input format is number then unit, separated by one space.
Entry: 985 mbar
